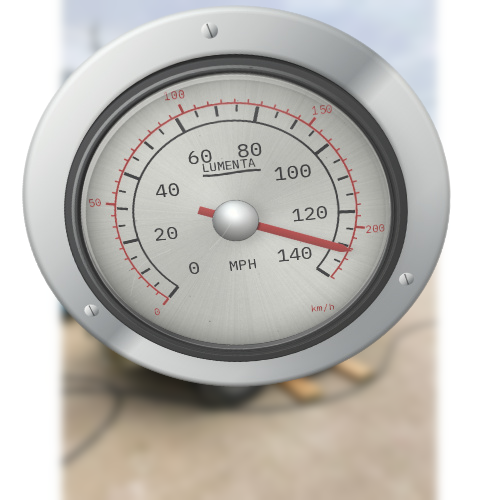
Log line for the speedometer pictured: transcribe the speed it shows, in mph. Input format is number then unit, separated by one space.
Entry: 130 mph
